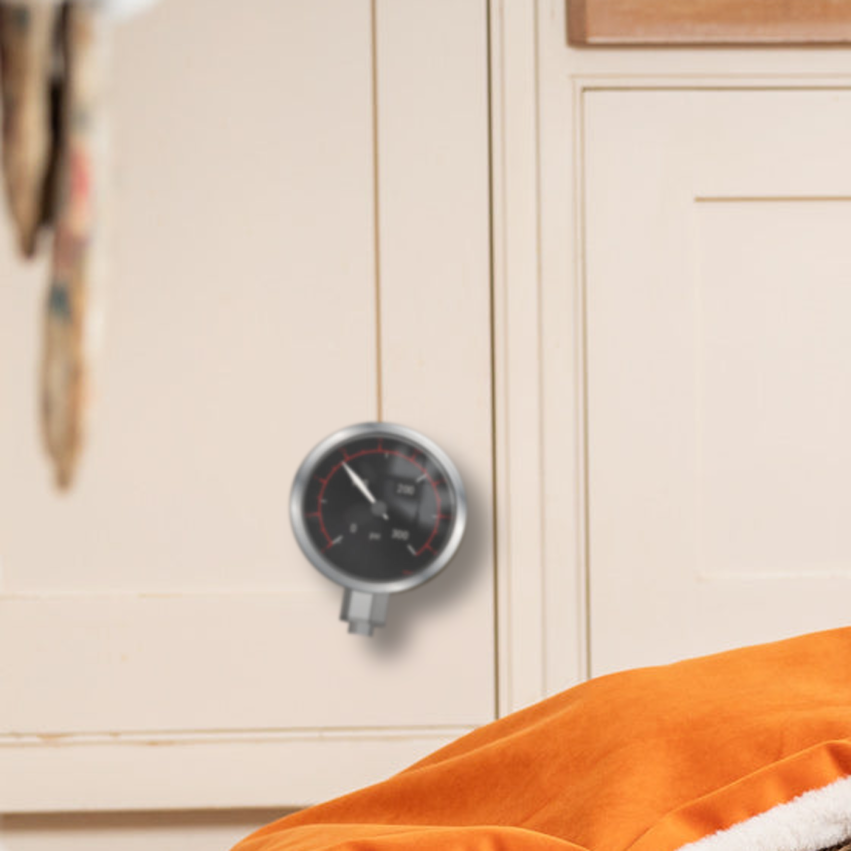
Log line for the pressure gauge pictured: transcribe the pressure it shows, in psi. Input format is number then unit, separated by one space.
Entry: 100 psi
